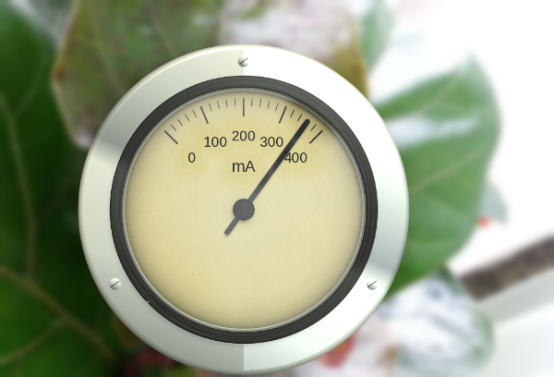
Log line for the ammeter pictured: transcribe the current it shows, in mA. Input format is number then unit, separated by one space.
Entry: 360 mA
